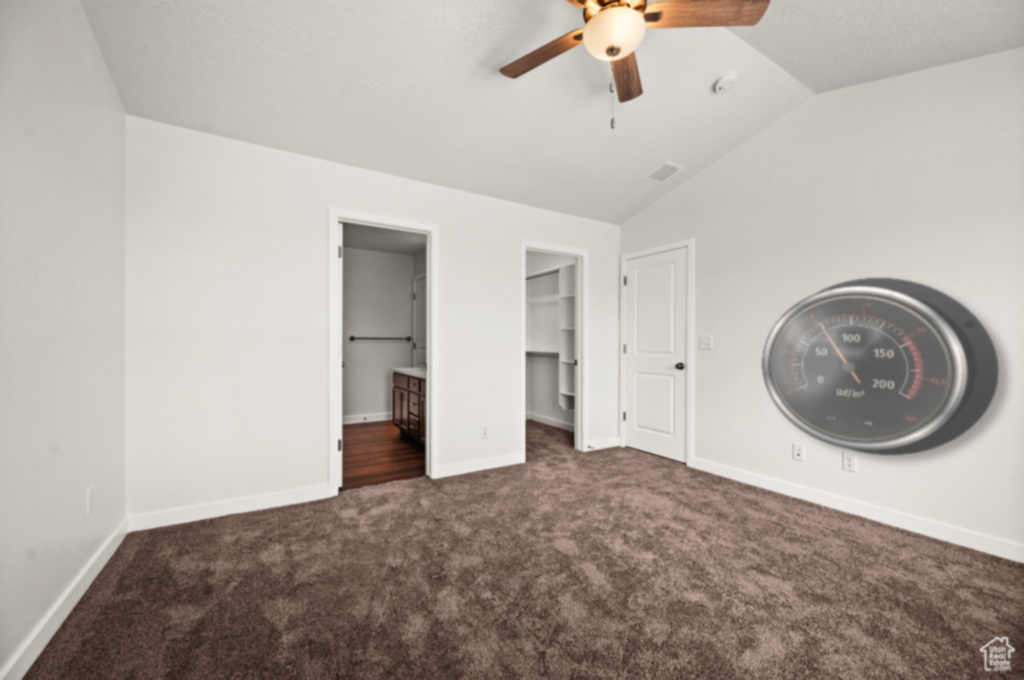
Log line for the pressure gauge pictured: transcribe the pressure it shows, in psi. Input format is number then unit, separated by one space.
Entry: 75 psi
